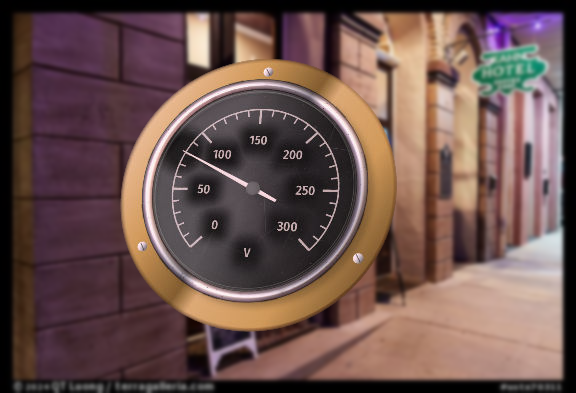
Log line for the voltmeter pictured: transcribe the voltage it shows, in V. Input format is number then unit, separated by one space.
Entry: 80 V
